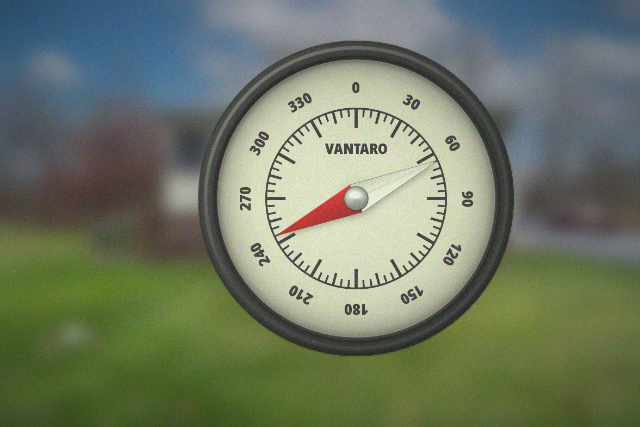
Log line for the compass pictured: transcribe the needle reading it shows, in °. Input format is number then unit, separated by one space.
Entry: 245 °
